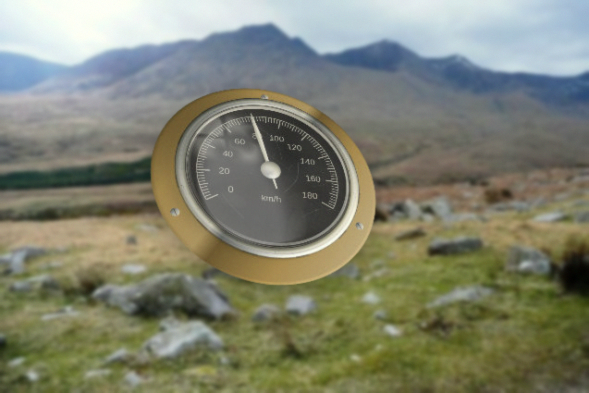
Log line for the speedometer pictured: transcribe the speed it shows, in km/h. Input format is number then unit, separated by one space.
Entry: 80 km/h
